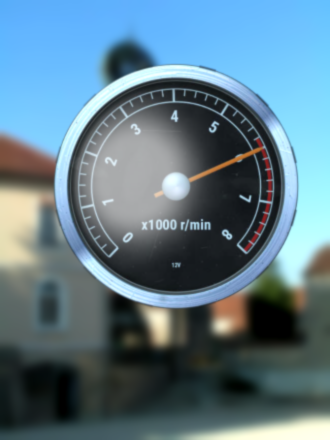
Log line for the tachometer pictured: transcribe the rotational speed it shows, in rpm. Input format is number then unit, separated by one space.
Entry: 6000 rpm
